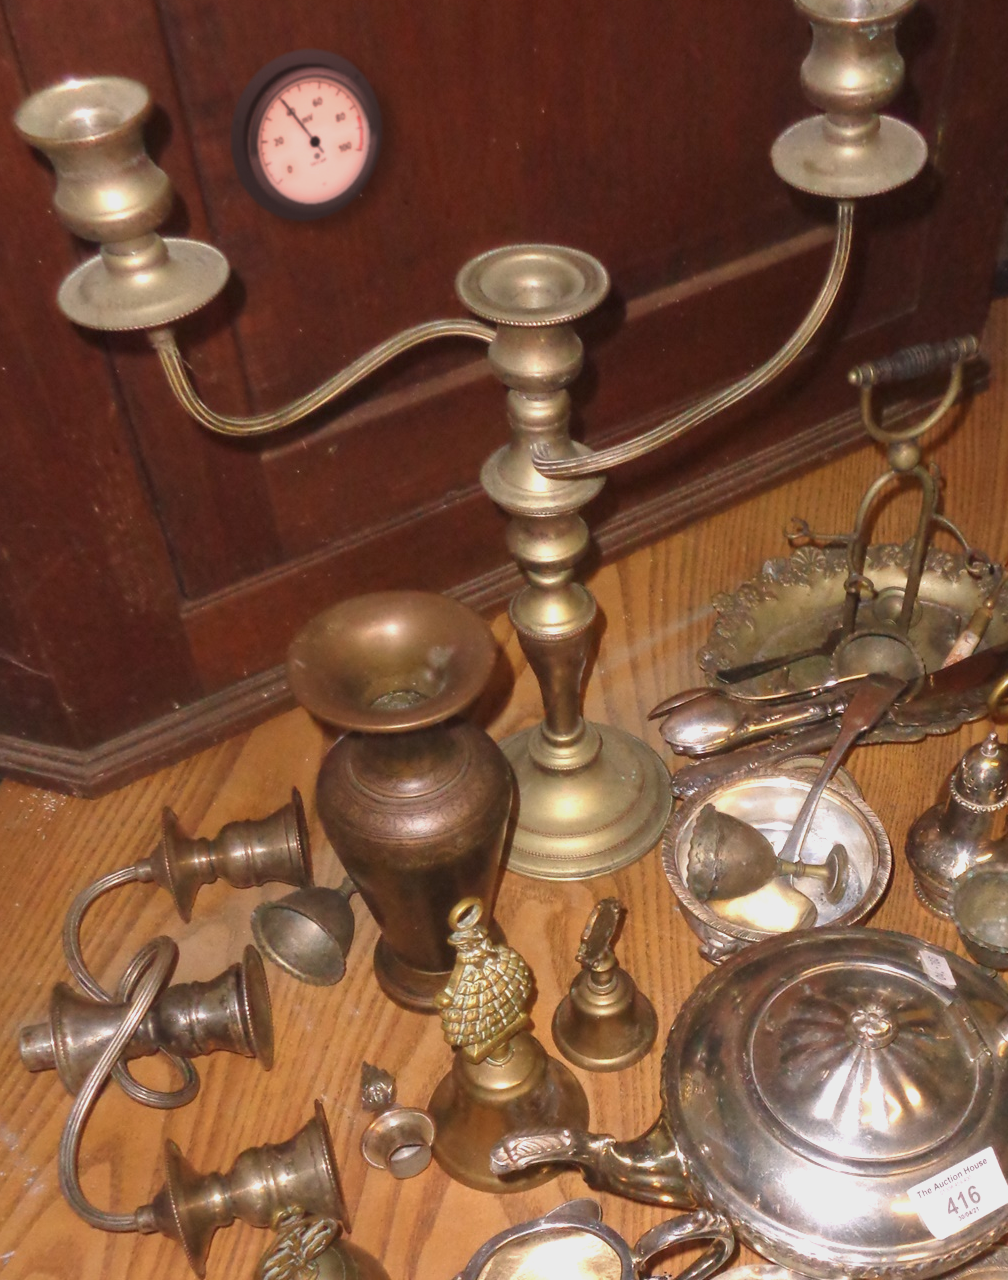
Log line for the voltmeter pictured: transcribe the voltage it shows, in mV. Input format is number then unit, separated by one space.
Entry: 40 mV
